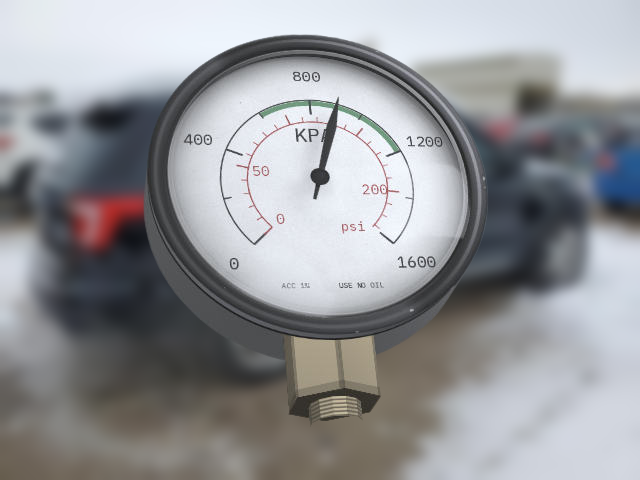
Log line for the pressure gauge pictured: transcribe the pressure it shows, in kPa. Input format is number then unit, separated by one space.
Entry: 900 kPa
